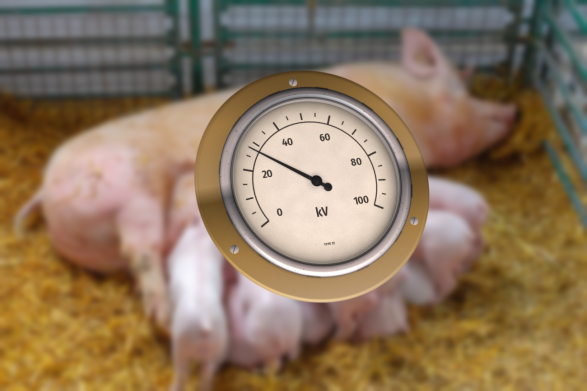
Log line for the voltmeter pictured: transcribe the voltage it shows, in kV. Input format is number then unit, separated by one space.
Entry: 27.5 kV
